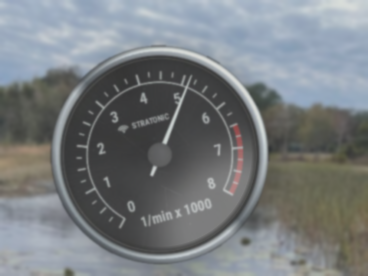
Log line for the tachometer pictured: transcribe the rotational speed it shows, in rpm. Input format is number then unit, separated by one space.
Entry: 5125 rpm
